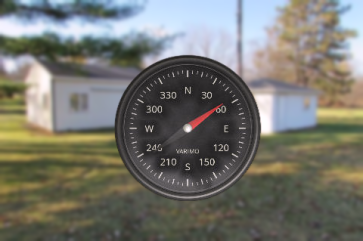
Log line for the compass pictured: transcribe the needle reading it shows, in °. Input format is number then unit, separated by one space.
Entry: 55 °
